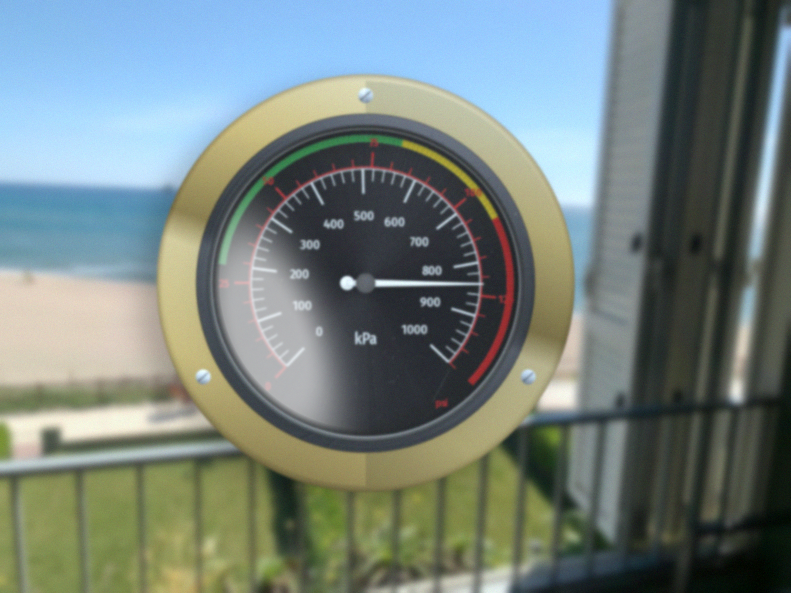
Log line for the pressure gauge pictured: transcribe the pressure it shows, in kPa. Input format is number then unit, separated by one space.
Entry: 840 kPa
